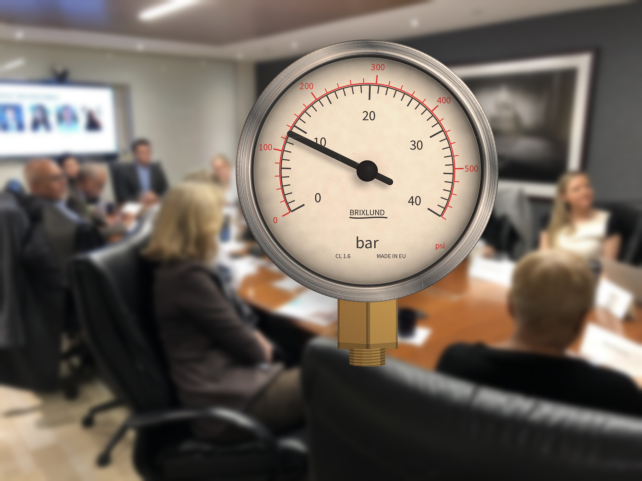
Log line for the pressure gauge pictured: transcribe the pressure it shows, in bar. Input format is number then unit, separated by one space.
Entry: 9 bar
